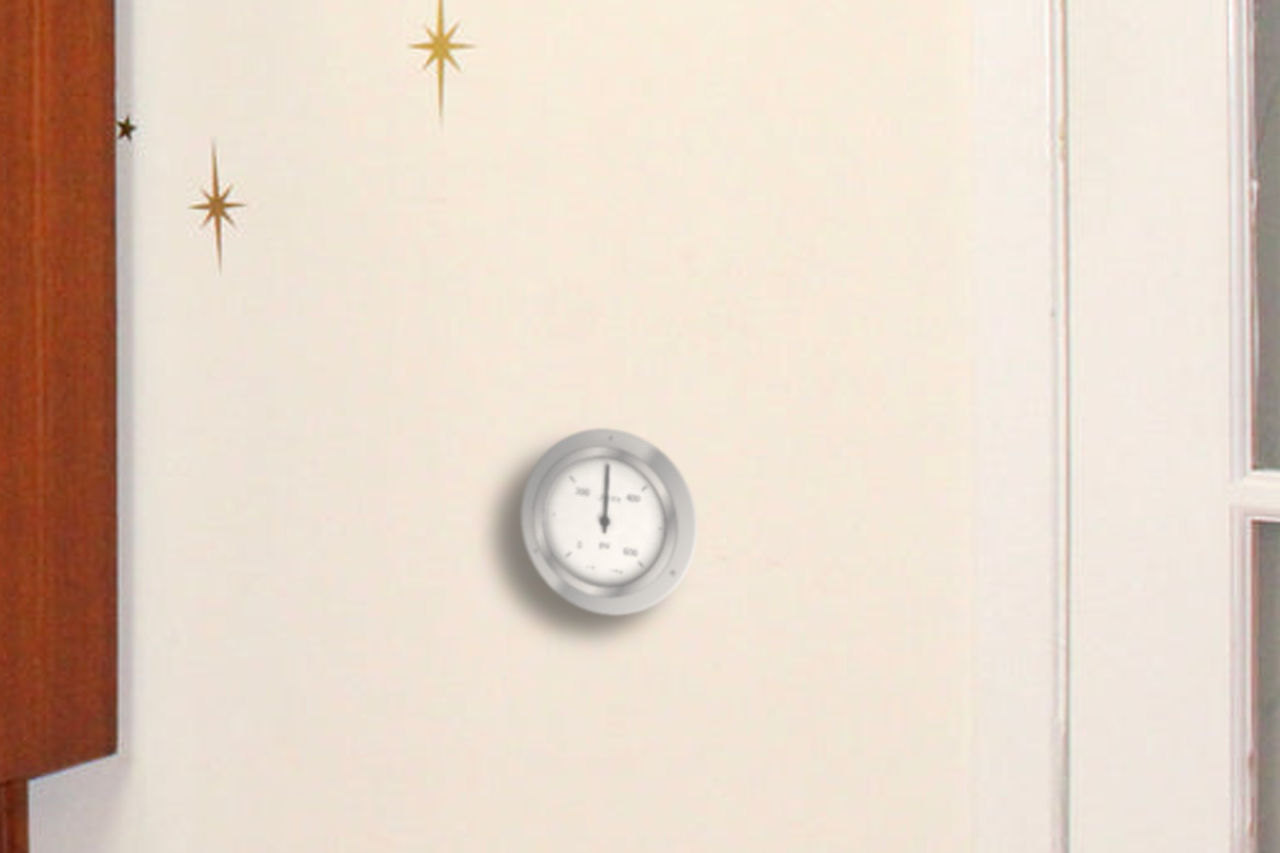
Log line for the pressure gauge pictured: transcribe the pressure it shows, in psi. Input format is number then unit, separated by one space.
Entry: 300 psi
